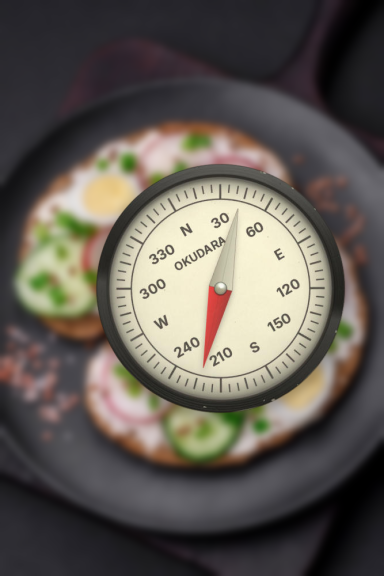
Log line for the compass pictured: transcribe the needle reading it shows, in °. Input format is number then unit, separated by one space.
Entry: 222.5 °
